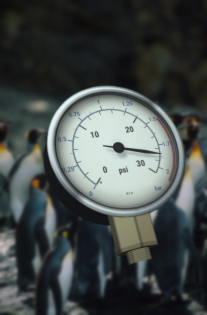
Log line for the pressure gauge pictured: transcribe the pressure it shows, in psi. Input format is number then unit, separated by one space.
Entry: 27 psi
